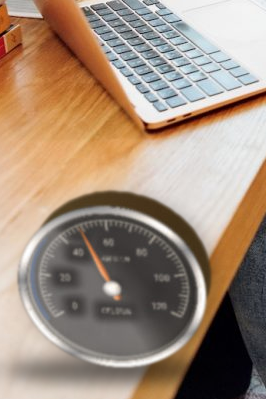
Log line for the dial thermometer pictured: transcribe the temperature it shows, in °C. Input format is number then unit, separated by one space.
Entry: 50 °C
